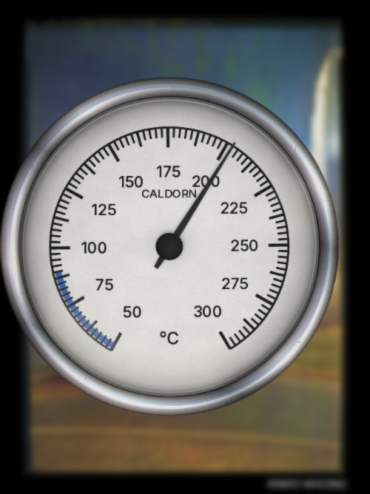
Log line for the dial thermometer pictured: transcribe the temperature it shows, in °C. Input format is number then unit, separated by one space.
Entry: 202.5 °C
